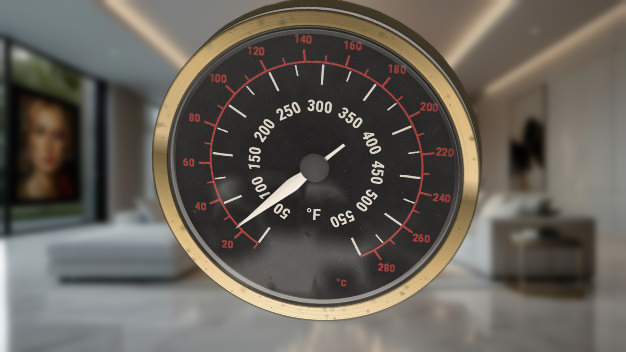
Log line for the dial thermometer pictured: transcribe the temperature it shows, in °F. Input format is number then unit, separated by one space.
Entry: 75 °F
